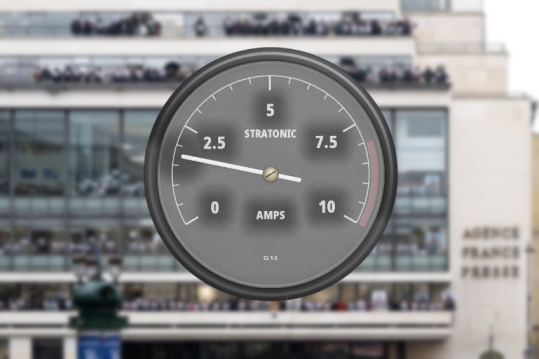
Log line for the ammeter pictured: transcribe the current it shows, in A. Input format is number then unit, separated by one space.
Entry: 1.75 A
